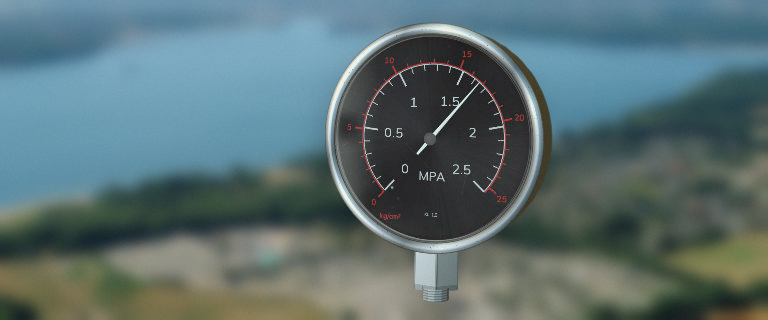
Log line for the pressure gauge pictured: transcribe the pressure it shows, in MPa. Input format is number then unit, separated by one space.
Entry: 1.65 MPa
